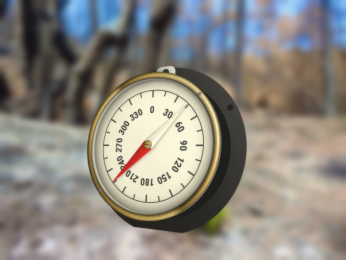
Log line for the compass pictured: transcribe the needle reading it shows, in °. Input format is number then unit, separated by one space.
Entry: 225 °
